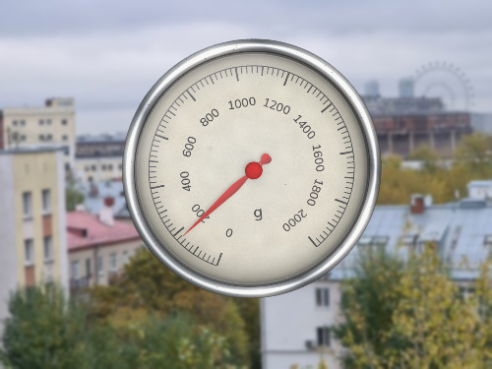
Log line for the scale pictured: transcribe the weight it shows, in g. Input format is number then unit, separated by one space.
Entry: 180 g
